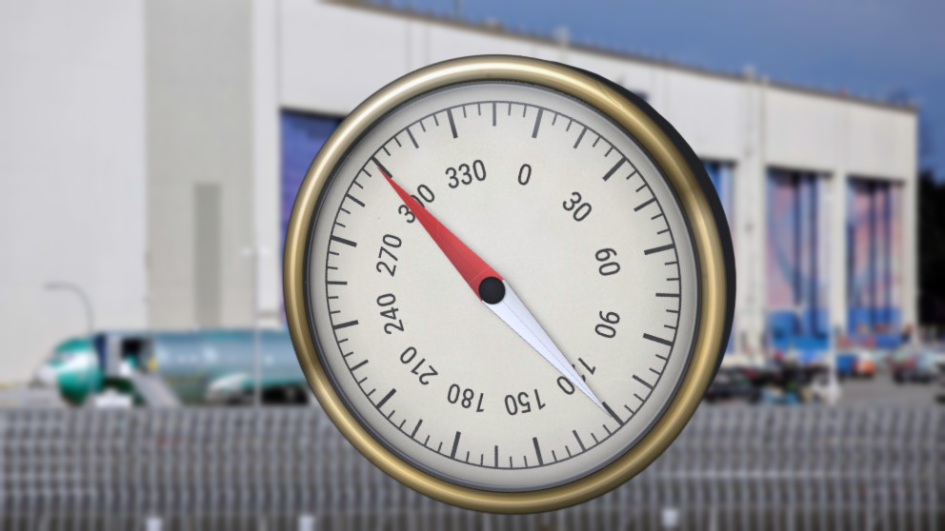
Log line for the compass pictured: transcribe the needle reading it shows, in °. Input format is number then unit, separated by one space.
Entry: 300 °
